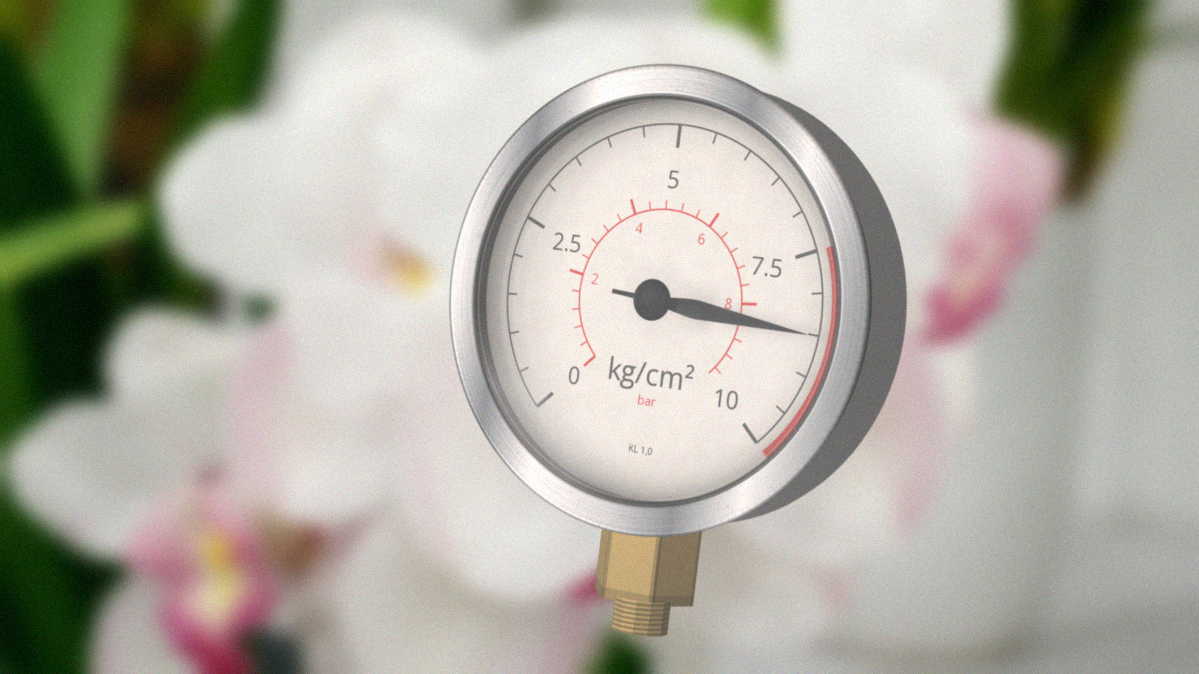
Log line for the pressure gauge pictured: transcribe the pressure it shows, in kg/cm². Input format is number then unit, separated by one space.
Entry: 8.5 kg/cm²
